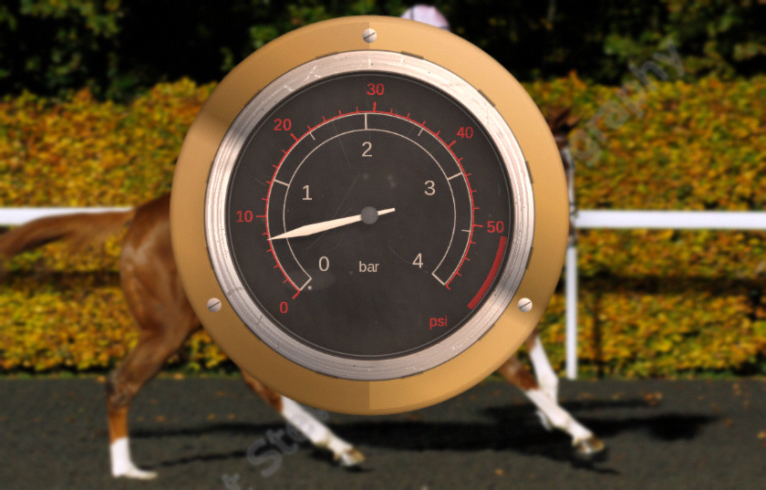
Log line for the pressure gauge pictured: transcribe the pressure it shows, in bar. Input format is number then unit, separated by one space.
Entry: 0.5 bar
